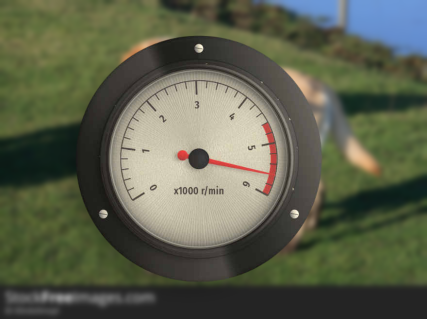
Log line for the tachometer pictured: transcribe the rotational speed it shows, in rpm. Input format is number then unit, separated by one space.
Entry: 5600 rpm
